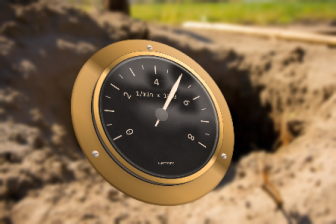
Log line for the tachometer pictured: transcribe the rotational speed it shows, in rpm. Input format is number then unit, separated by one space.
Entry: 5000 rpm
